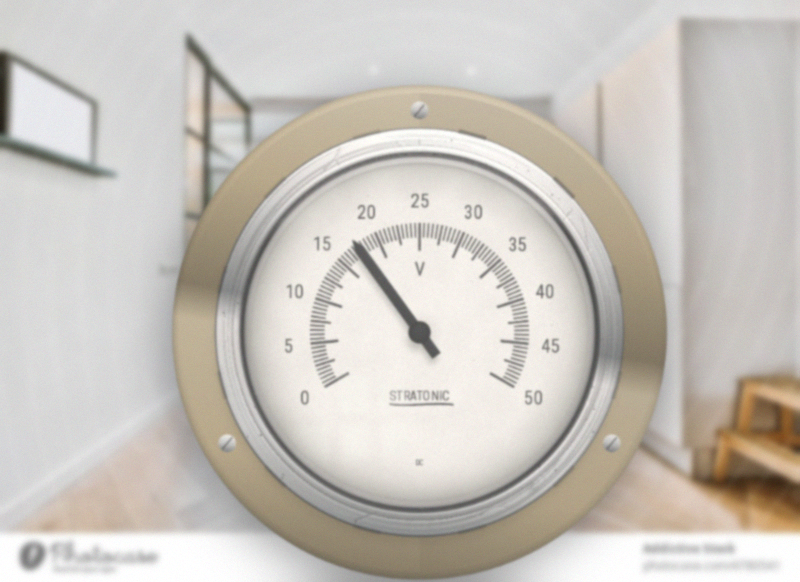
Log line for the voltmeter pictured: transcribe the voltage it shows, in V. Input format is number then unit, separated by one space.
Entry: 17.5 V
